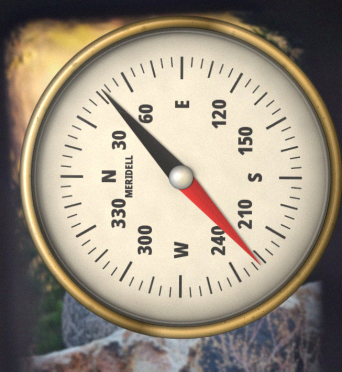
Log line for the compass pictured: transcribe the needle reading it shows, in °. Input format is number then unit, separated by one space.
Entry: 227.5 °
